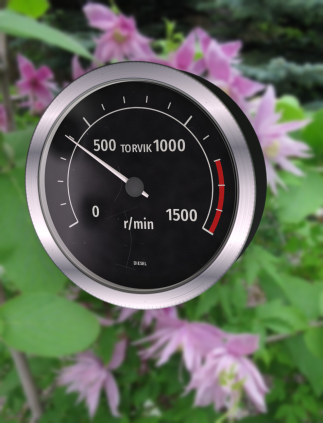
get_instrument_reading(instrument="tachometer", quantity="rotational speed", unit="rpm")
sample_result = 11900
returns 400
